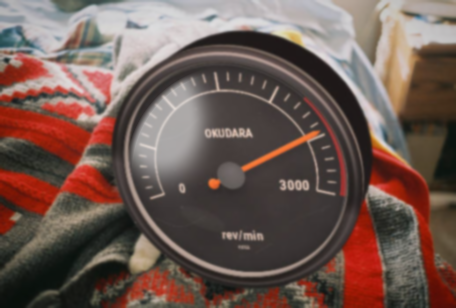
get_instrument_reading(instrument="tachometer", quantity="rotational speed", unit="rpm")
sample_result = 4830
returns 2450
